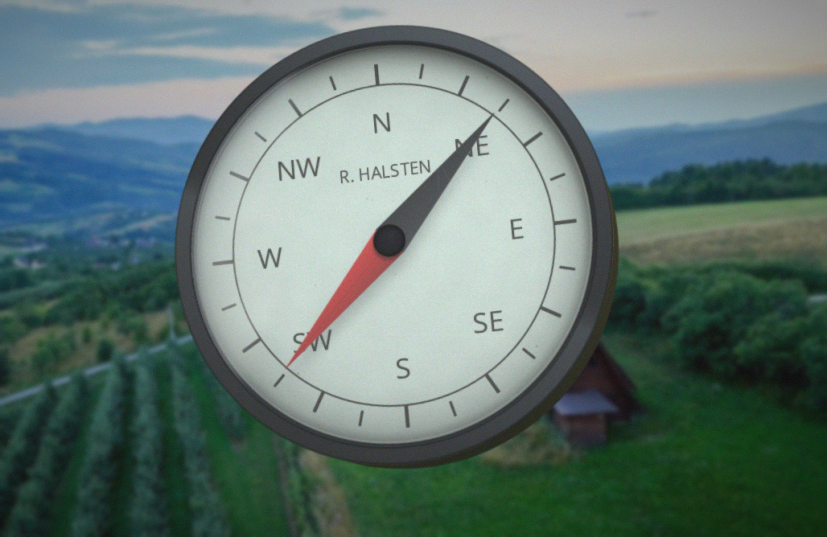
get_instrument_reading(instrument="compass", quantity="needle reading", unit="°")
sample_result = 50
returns 225
